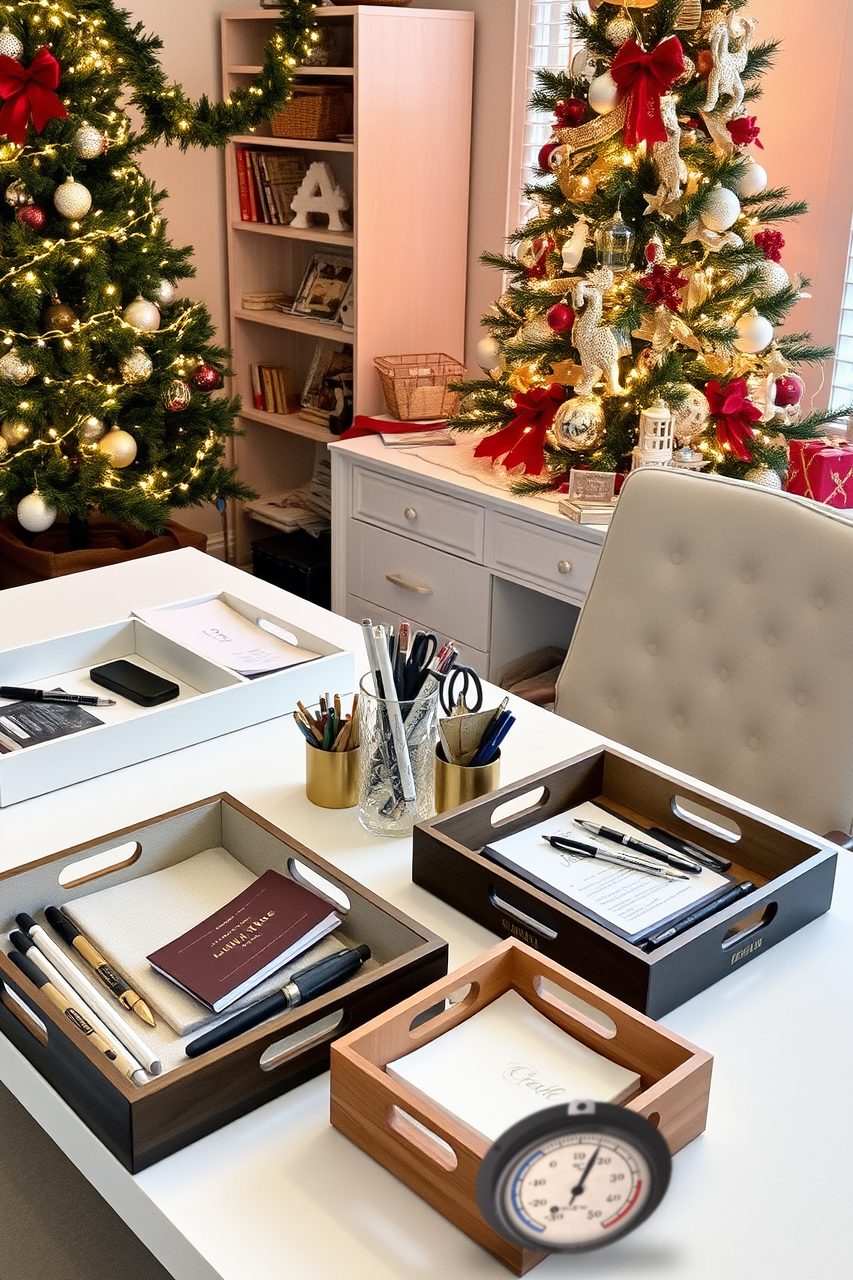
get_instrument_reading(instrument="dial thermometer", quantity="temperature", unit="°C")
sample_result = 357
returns 15
